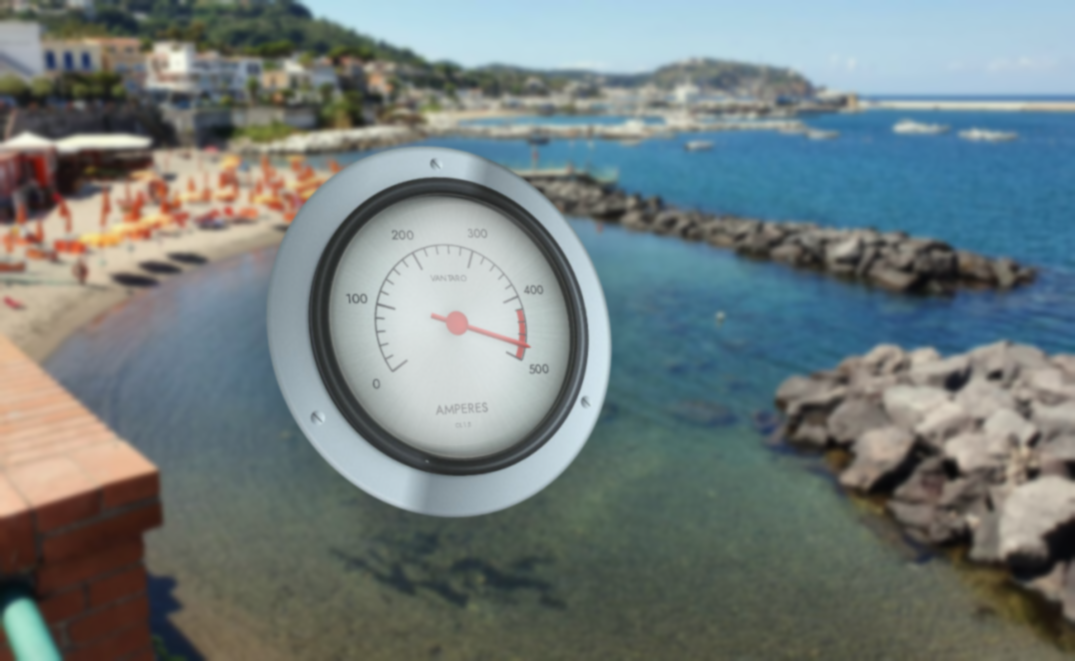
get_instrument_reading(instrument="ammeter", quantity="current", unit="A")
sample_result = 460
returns 480
